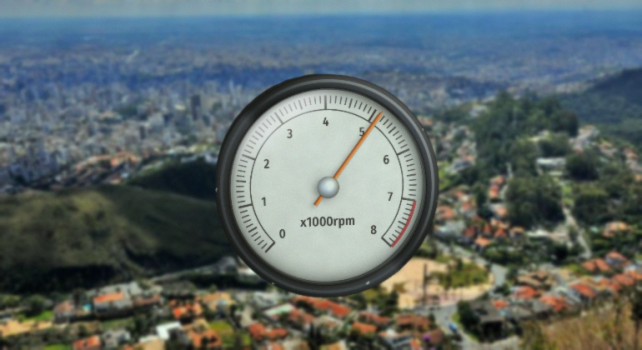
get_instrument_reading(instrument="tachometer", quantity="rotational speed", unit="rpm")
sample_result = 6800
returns 5100
